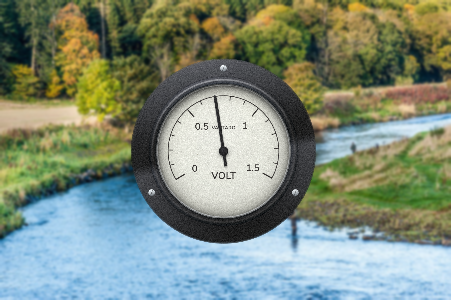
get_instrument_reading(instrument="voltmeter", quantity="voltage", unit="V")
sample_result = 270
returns 0.7
